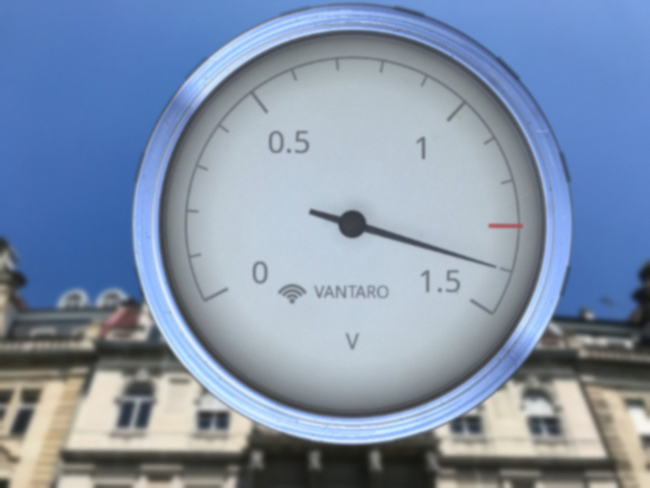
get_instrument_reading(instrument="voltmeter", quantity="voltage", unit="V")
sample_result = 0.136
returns 1.4
